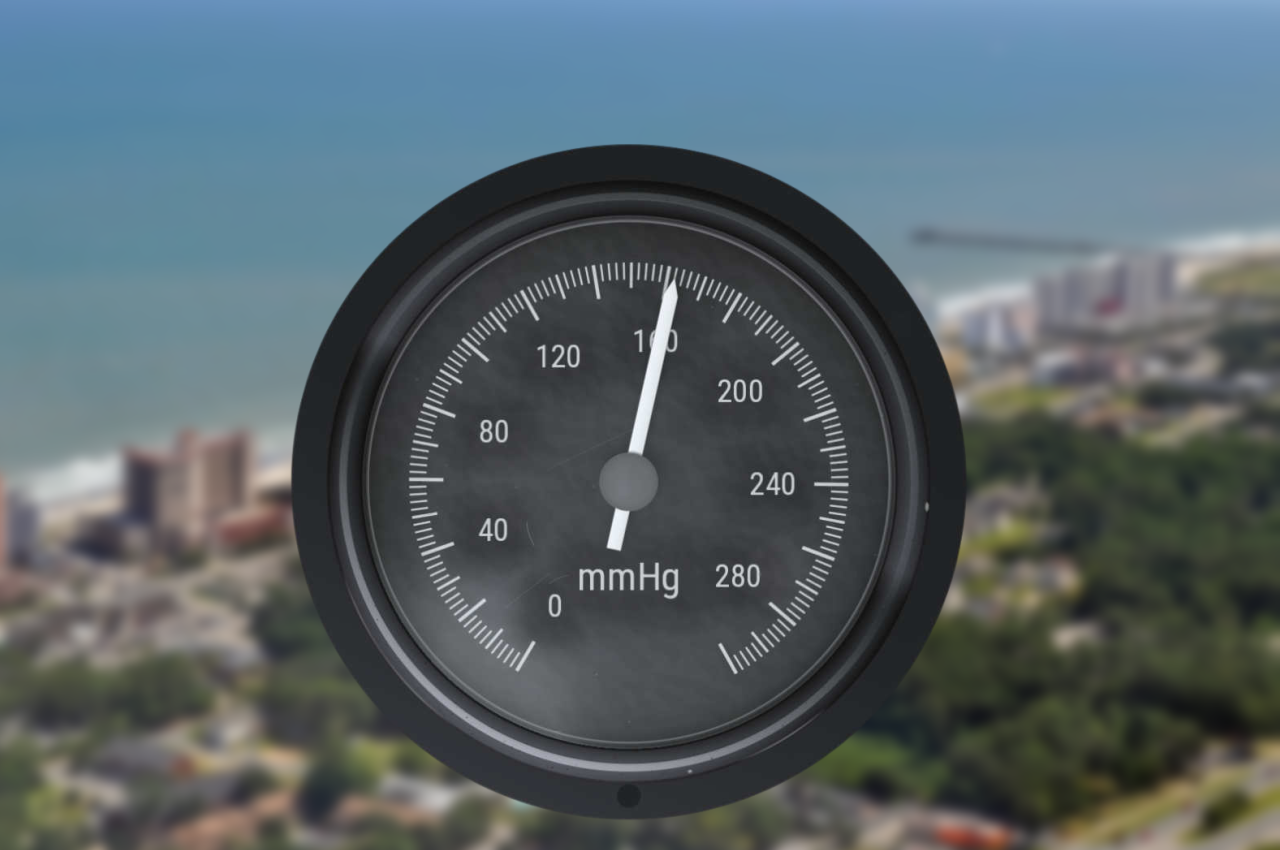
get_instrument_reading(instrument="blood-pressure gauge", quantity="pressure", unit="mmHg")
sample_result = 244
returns 162
